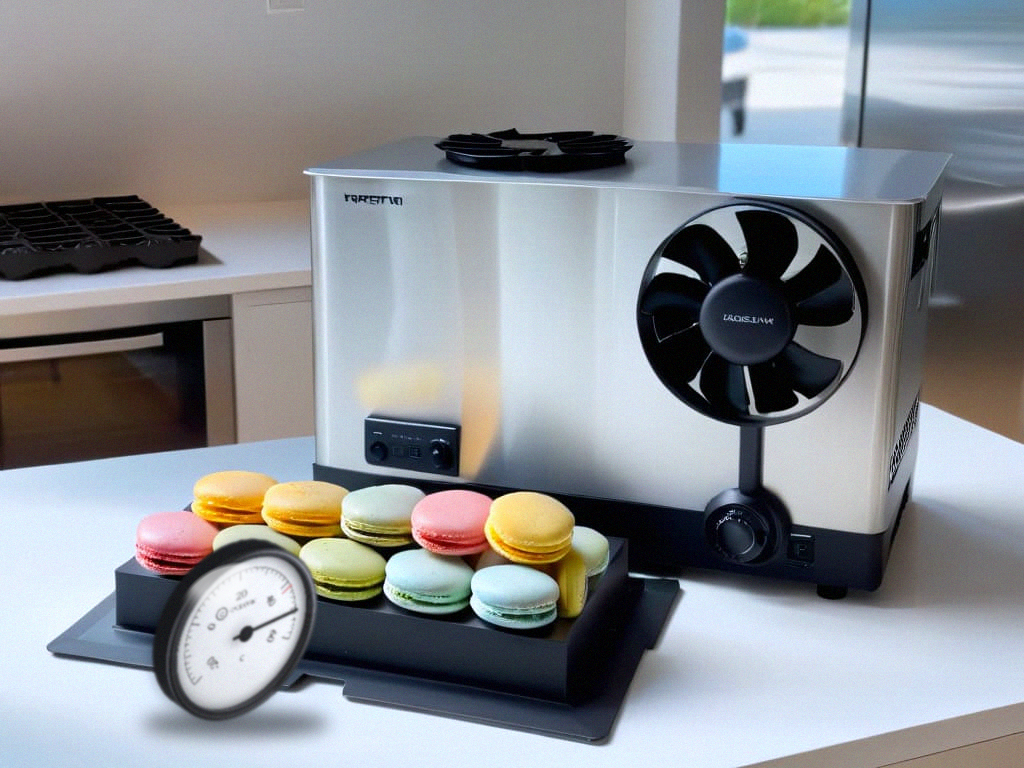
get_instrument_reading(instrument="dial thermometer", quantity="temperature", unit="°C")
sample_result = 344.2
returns 50
